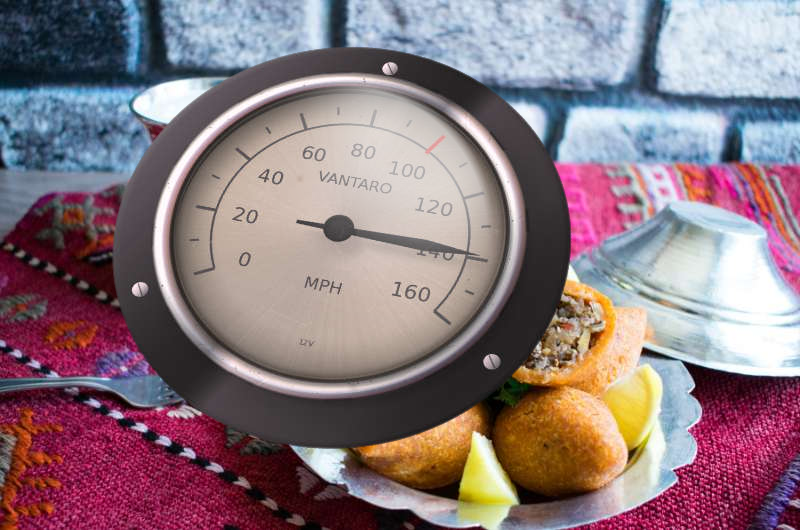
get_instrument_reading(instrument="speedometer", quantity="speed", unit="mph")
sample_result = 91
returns 140
